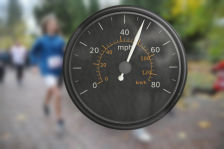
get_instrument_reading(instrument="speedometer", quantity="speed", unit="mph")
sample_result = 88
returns 47.5
